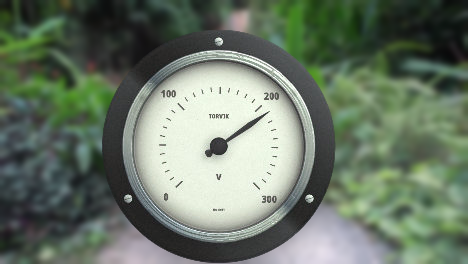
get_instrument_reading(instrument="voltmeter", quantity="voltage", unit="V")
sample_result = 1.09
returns 210
